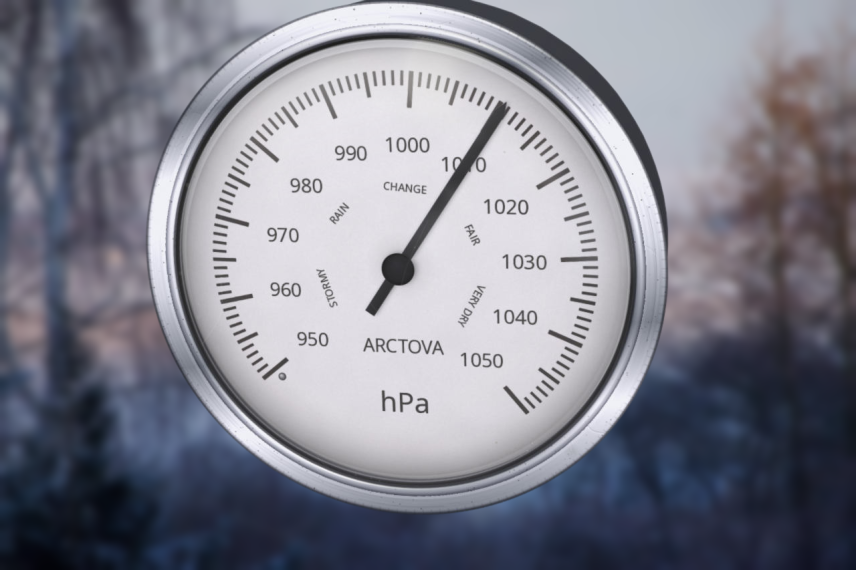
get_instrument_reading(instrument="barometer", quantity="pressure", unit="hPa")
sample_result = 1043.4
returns 1010.5
